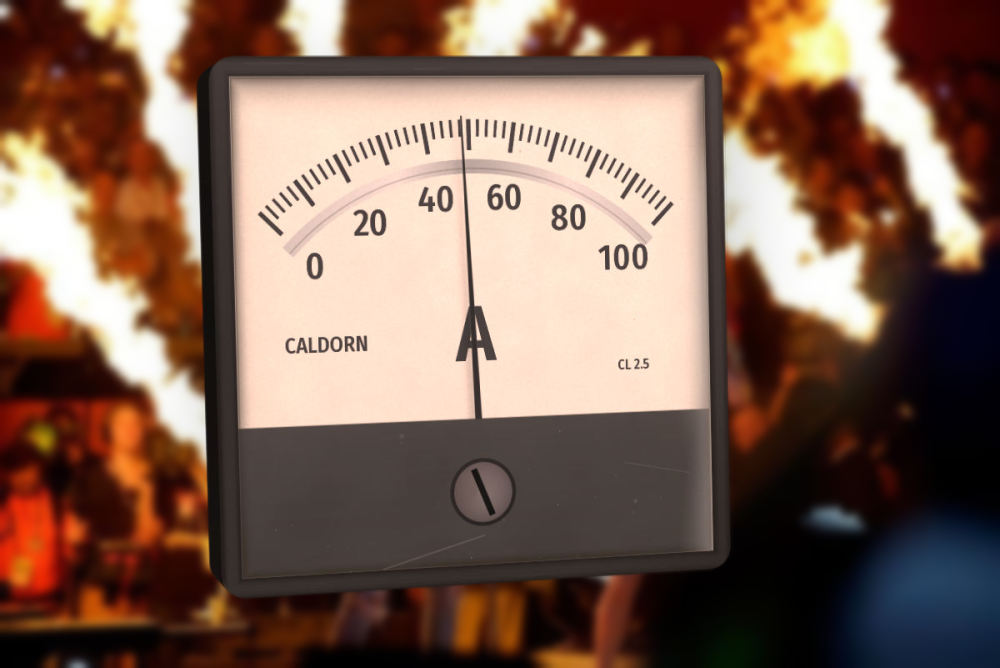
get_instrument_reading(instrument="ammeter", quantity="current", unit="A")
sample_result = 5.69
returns 48
